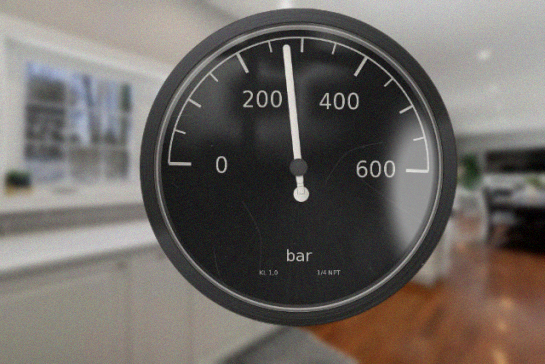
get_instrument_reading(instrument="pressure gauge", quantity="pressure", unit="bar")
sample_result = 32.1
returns 275
